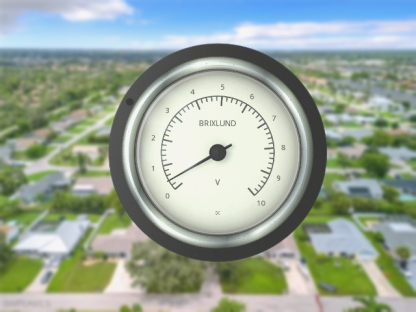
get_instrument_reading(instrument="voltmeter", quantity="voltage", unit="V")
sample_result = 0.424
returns 0.4
